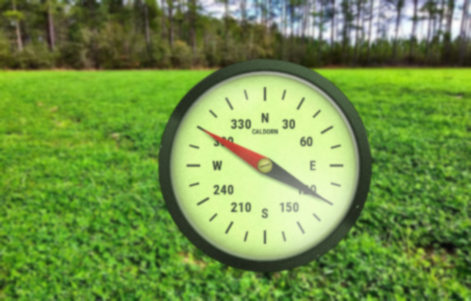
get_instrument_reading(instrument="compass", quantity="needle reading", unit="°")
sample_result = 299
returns 300
